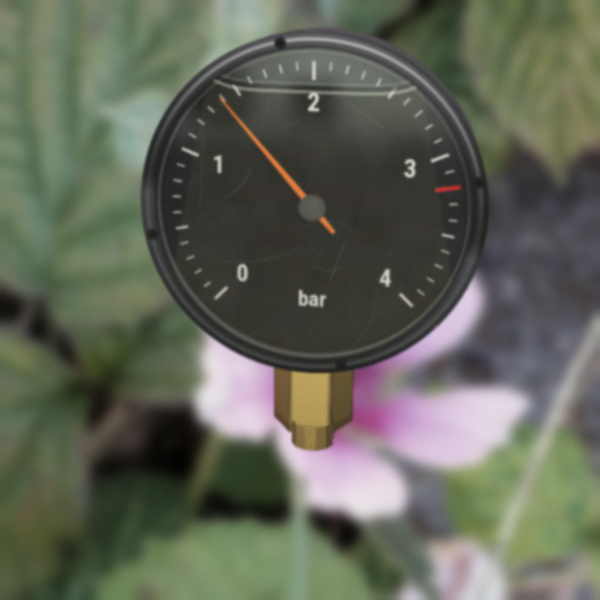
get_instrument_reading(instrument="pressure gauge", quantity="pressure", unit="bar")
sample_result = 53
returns 1.4
